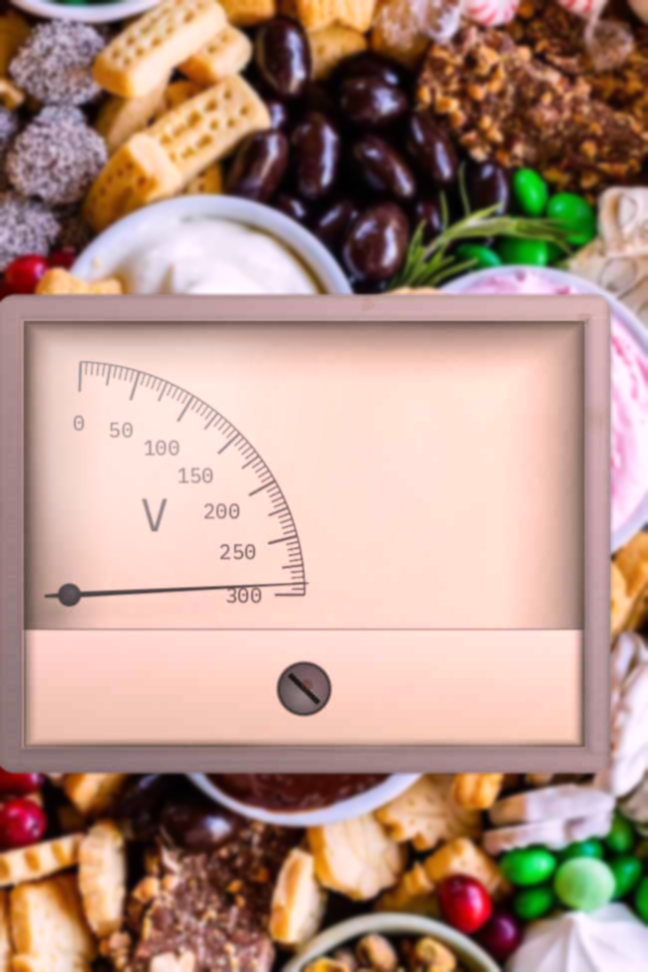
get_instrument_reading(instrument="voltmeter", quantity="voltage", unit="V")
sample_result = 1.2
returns 290
